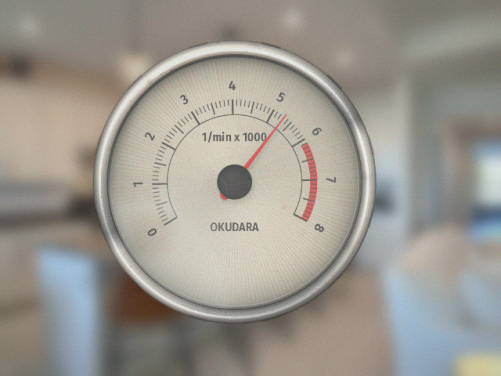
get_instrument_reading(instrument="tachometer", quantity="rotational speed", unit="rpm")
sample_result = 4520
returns 5300
